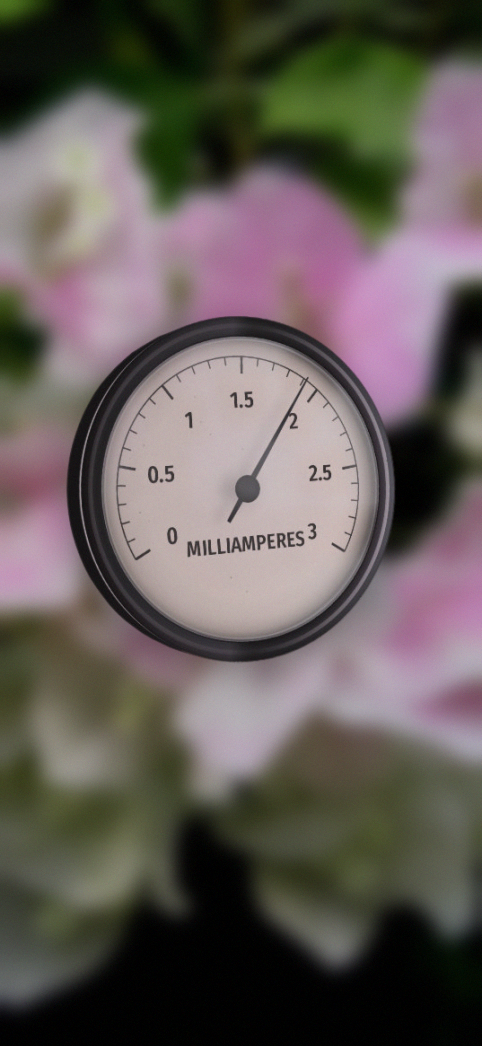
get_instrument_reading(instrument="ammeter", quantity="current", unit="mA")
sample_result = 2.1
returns 1.9
